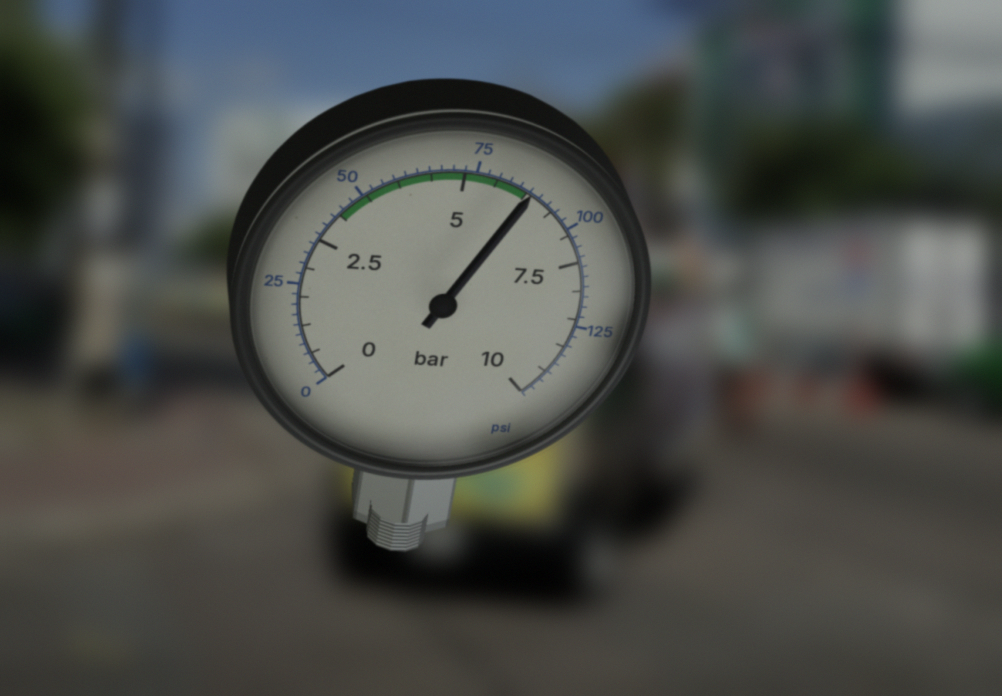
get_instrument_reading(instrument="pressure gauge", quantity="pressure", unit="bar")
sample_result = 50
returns 6
